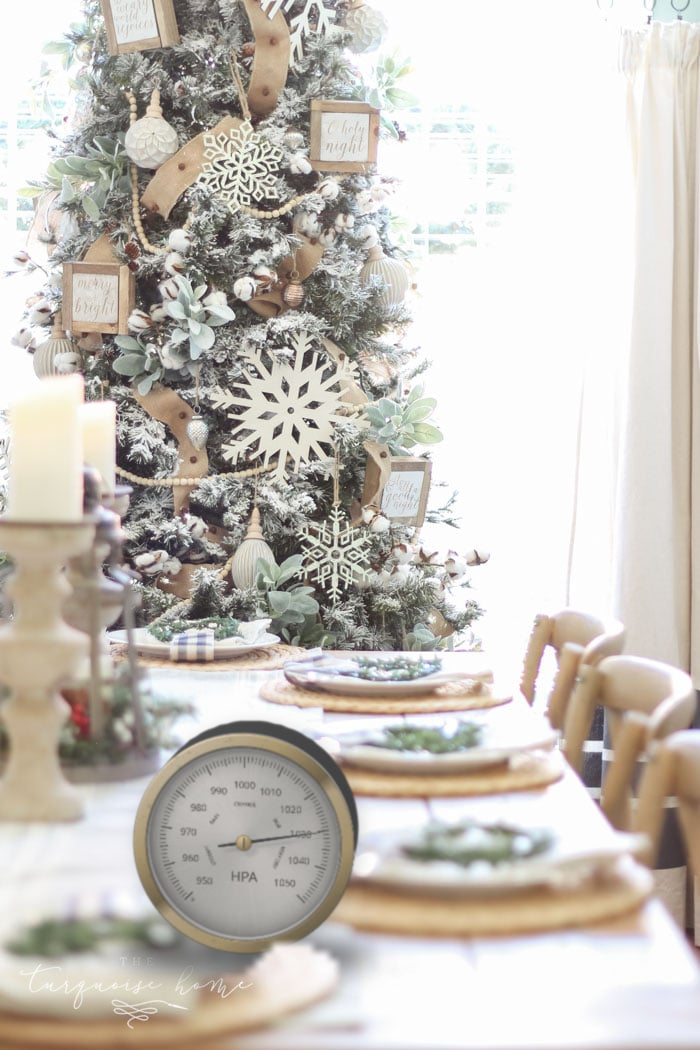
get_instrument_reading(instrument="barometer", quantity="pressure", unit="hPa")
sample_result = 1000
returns 1030
